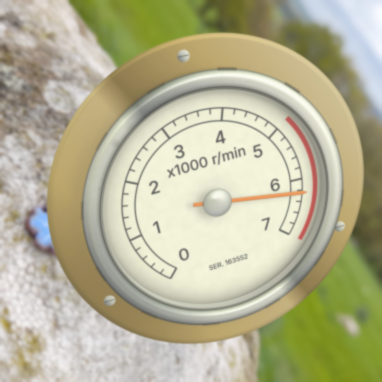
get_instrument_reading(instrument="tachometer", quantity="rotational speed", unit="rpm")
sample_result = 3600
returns 6200
